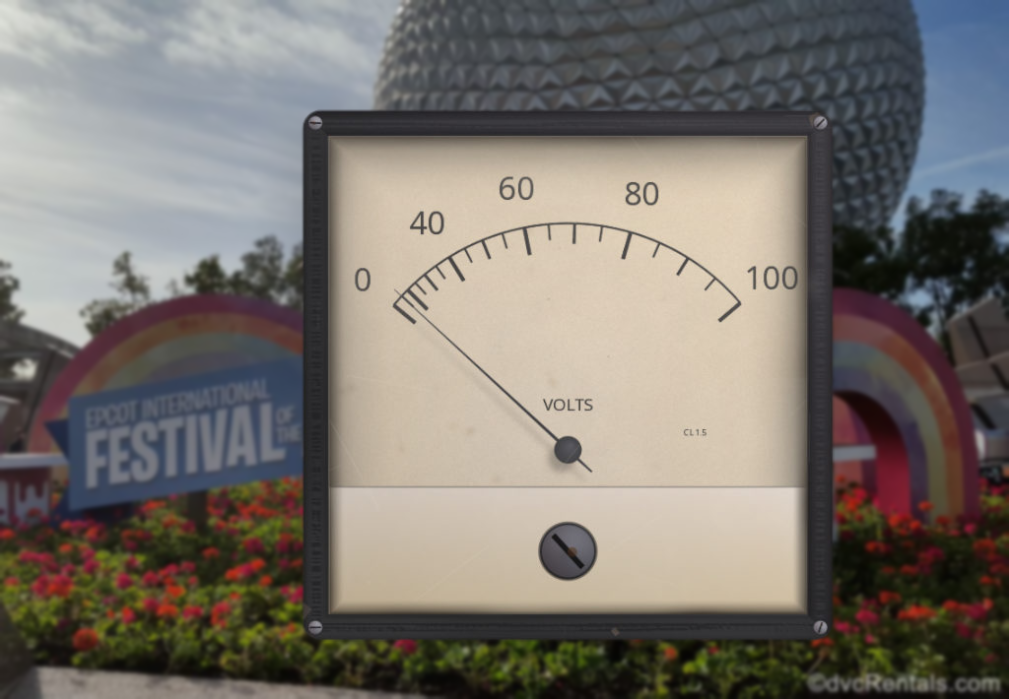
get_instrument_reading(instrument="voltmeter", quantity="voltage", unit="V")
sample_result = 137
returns 15
